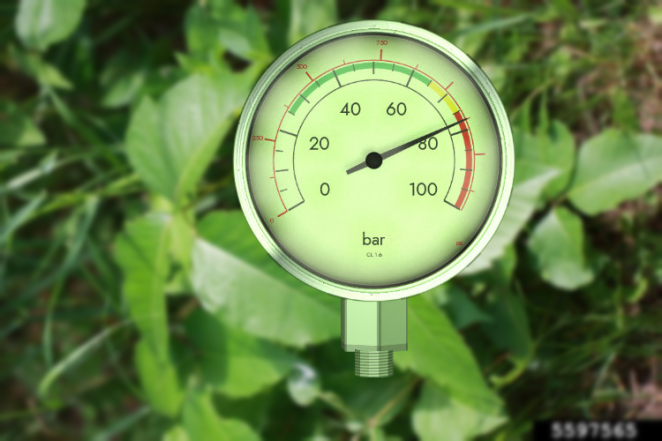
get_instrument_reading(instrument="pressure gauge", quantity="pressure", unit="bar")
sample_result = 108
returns 77.5
